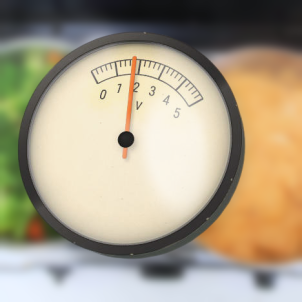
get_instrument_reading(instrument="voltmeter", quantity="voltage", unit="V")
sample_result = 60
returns 1.8
